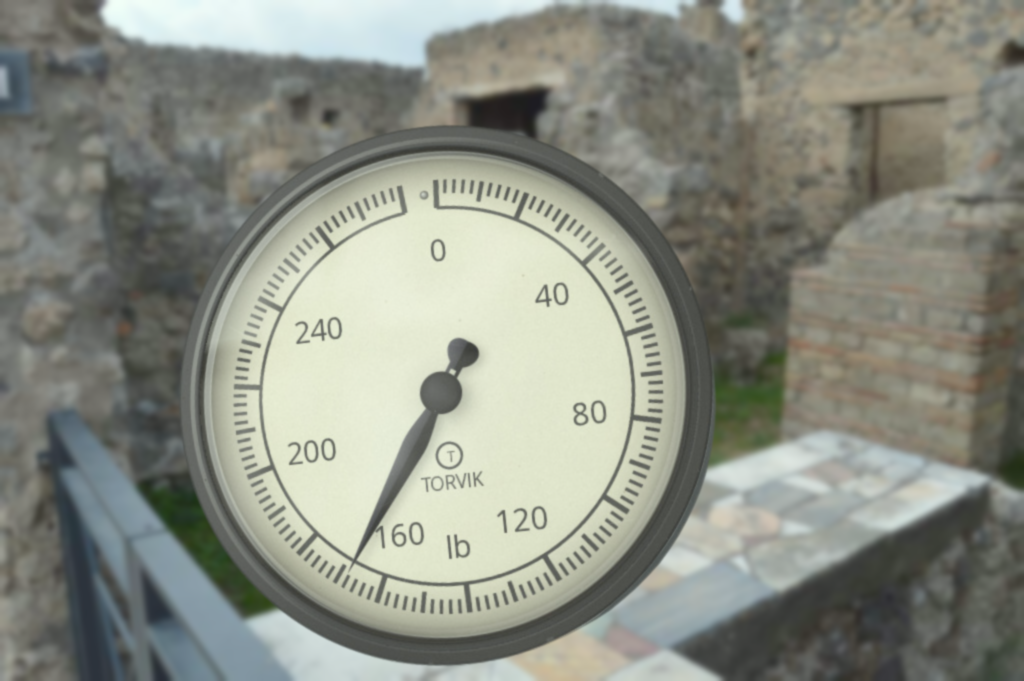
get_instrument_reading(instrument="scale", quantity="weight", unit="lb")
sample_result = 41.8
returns 168
